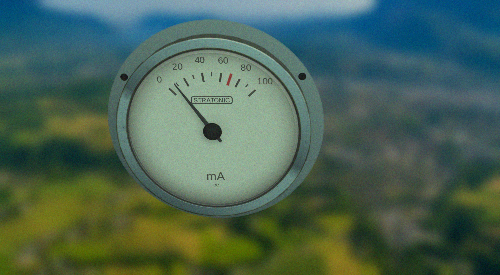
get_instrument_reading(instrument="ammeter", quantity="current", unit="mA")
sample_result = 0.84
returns 10
